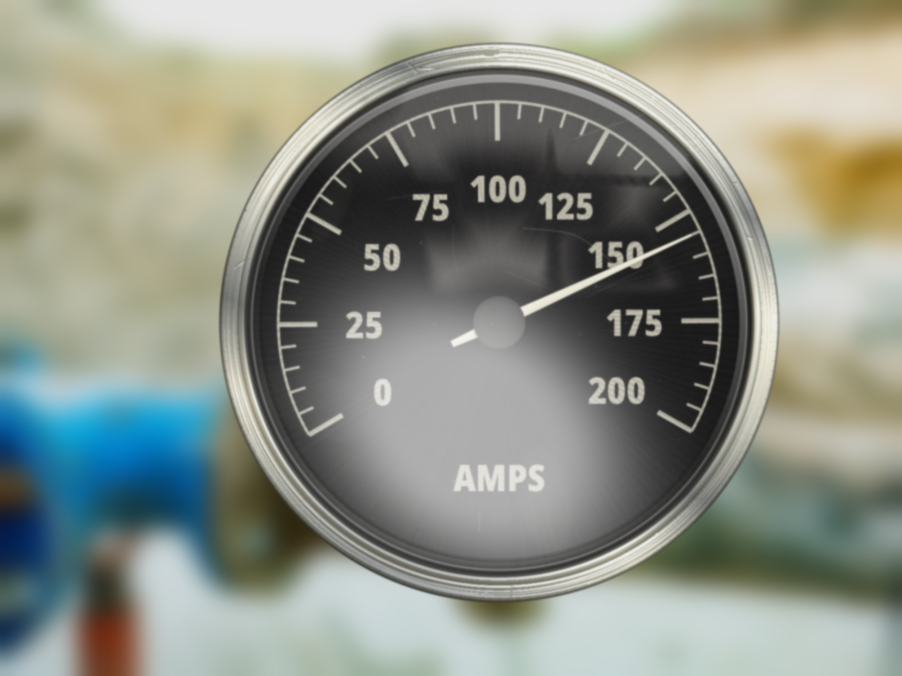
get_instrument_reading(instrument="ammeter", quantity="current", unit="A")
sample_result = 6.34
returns 155
